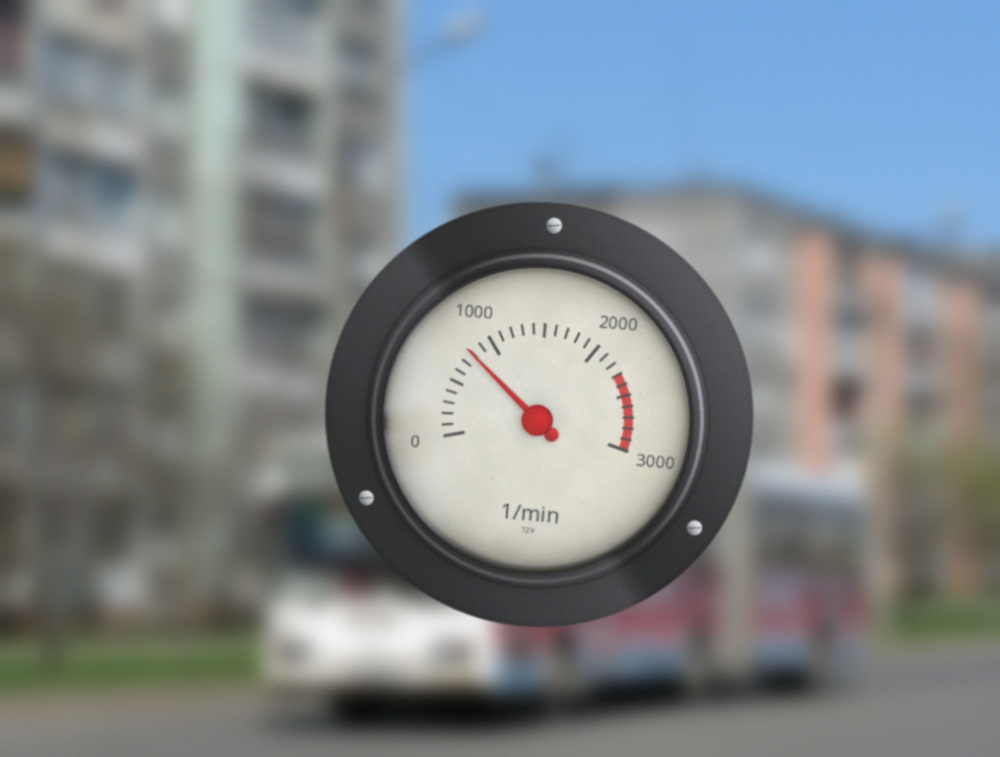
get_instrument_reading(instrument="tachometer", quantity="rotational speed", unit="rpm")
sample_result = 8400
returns 800
